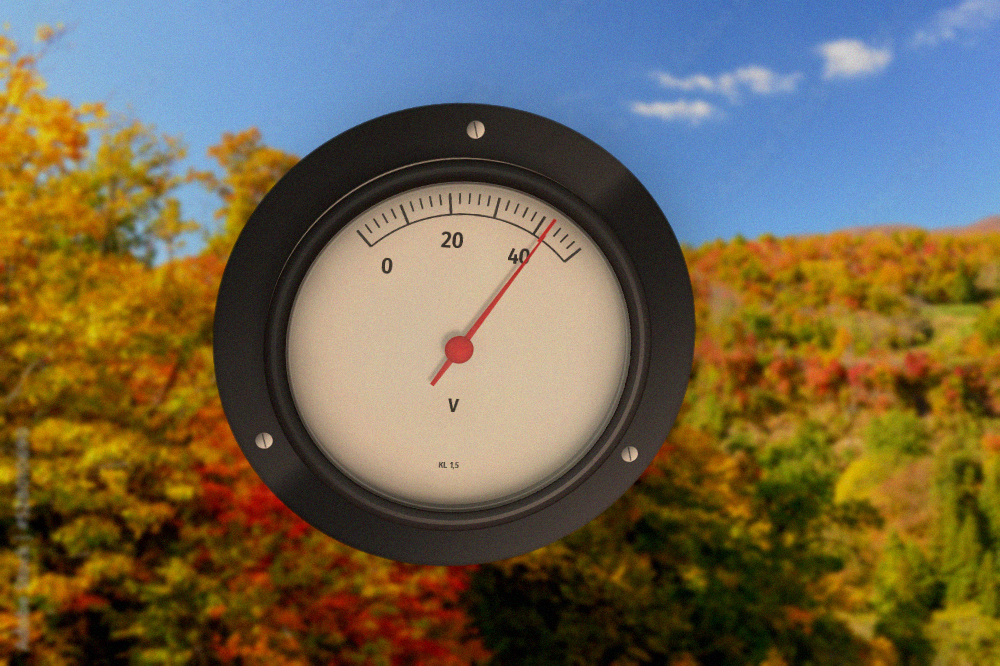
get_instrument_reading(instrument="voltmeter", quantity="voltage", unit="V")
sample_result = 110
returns 42
